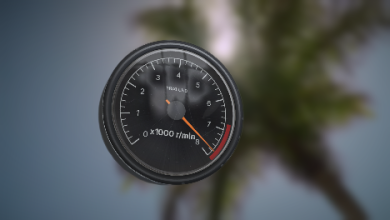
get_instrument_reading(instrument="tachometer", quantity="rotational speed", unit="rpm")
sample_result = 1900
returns 7800
